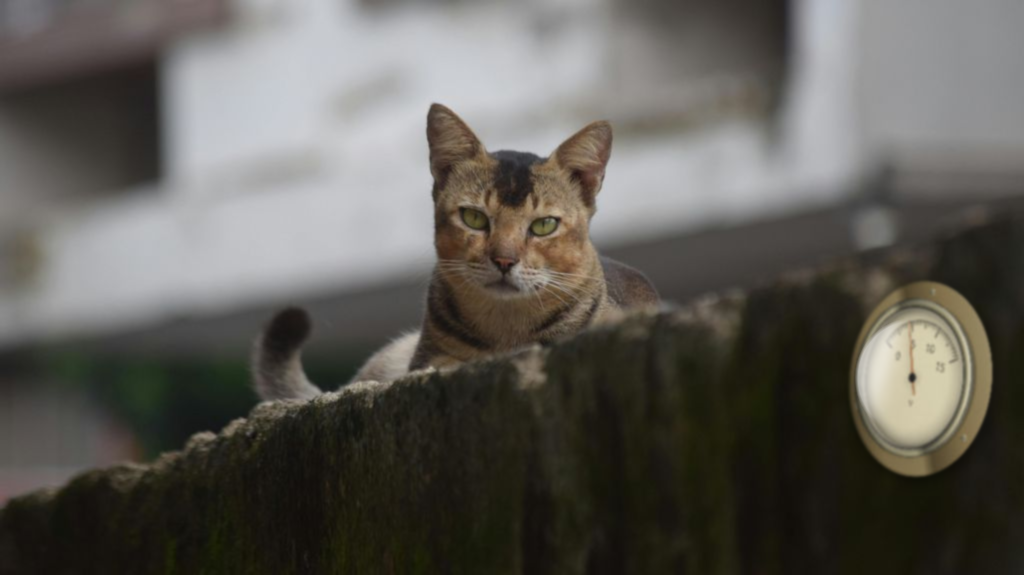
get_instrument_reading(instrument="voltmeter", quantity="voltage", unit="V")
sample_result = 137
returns 5
